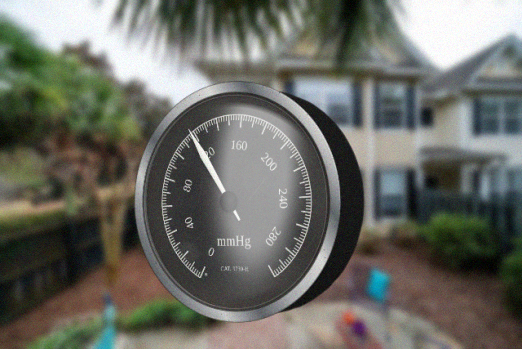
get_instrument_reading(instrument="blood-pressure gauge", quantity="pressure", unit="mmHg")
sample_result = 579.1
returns 120
